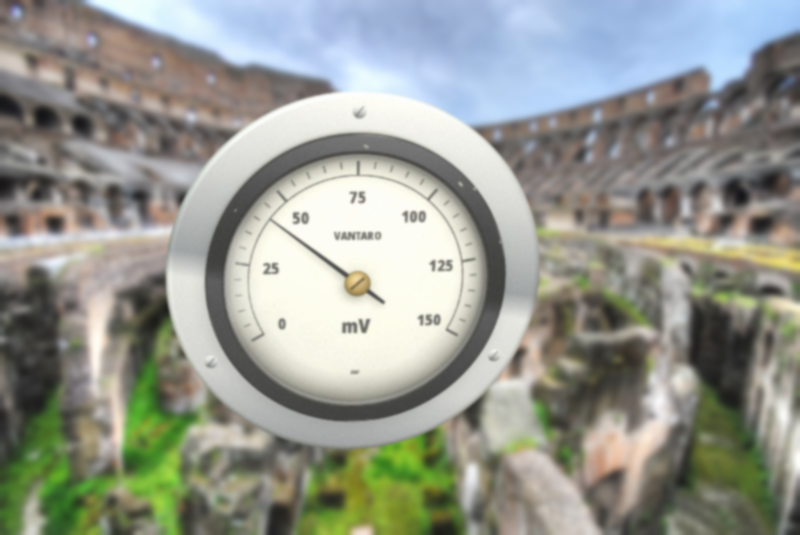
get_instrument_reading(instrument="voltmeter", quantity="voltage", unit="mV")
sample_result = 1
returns 42.5
